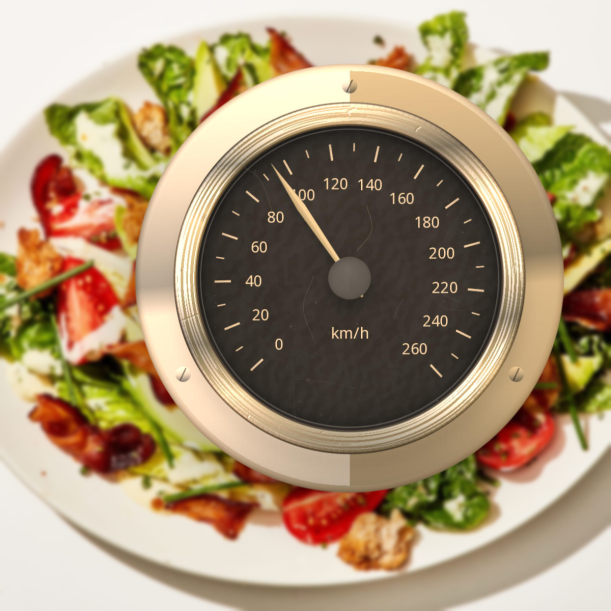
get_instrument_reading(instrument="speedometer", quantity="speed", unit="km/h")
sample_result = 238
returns 95
